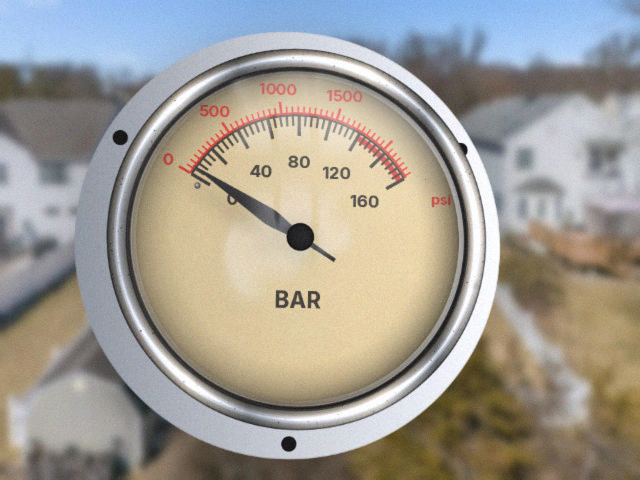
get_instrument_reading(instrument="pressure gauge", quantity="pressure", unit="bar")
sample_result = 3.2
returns 4
